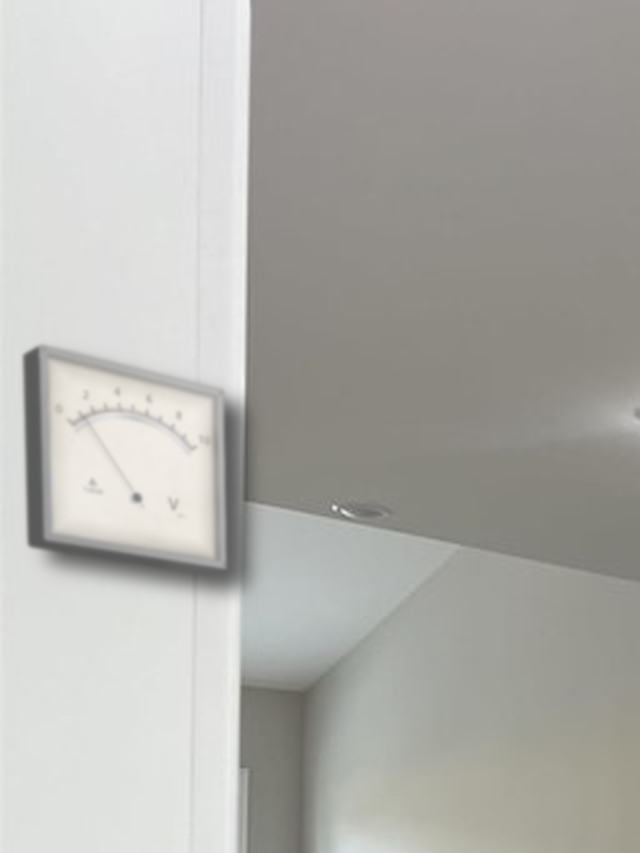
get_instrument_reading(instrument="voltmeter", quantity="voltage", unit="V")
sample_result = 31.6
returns 1
